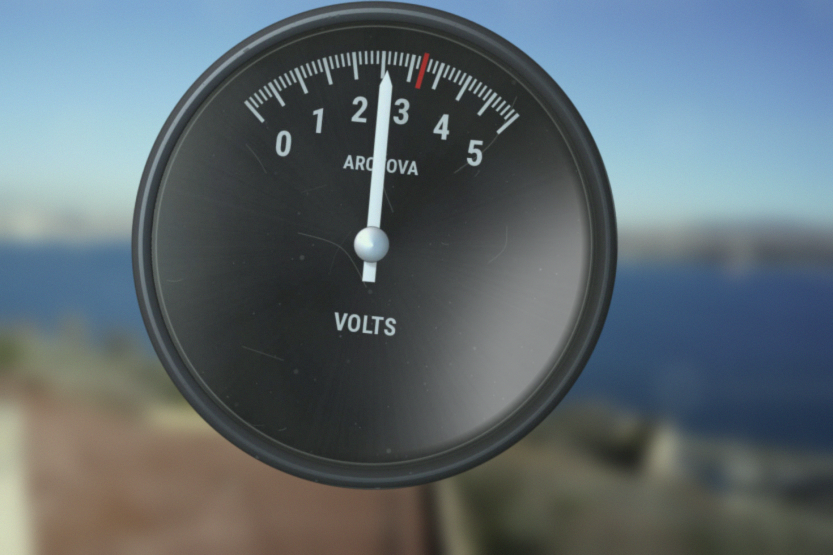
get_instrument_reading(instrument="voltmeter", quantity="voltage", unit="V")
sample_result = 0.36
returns 2.6
